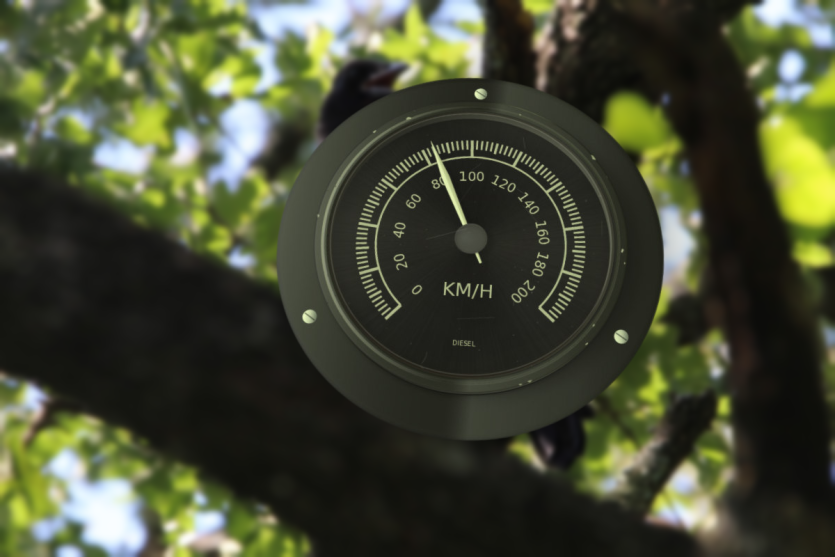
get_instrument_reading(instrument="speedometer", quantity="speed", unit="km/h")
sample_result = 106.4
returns 84
